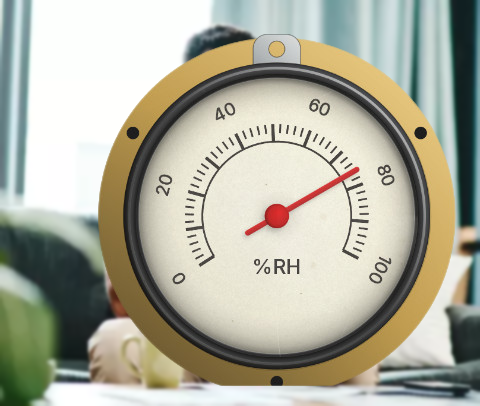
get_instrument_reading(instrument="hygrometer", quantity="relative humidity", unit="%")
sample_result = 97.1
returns 76
